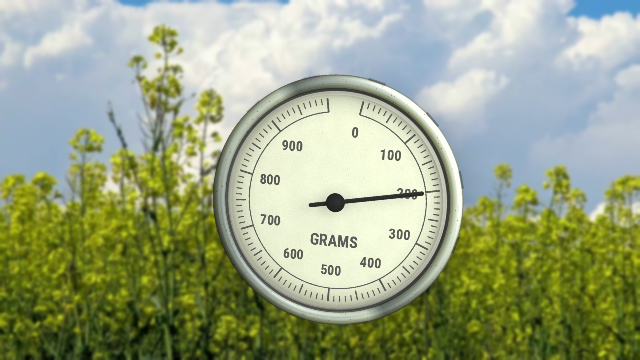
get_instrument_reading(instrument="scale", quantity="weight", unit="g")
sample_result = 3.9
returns 200
